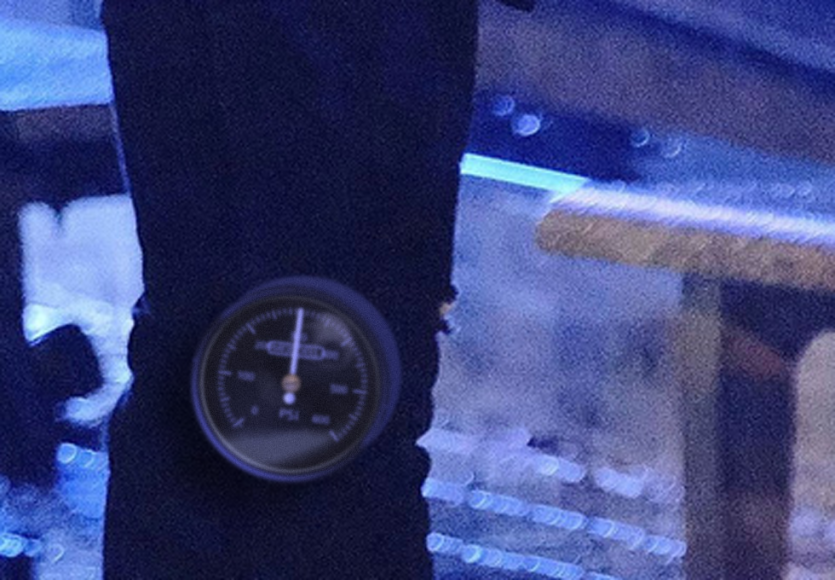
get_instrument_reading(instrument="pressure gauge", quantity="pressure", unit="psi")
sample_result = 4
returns 300
